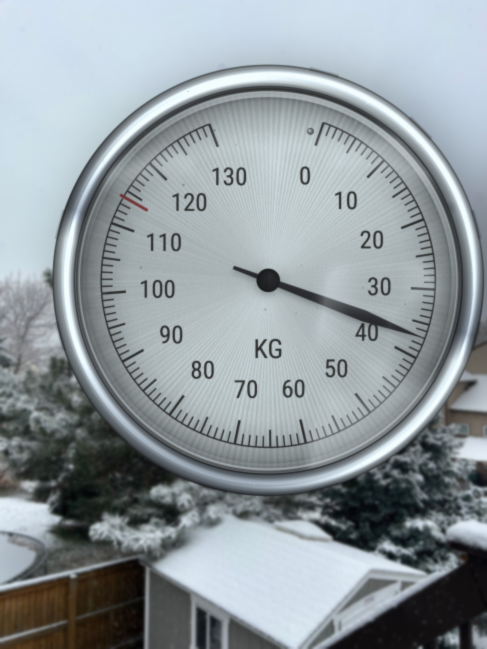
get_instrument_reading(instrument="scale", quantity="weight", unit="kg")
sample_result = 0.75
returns 37
